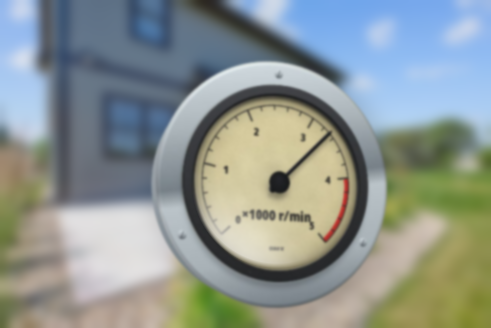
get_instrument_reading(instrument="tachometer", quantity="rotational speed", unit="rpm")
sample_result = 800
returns 3300
